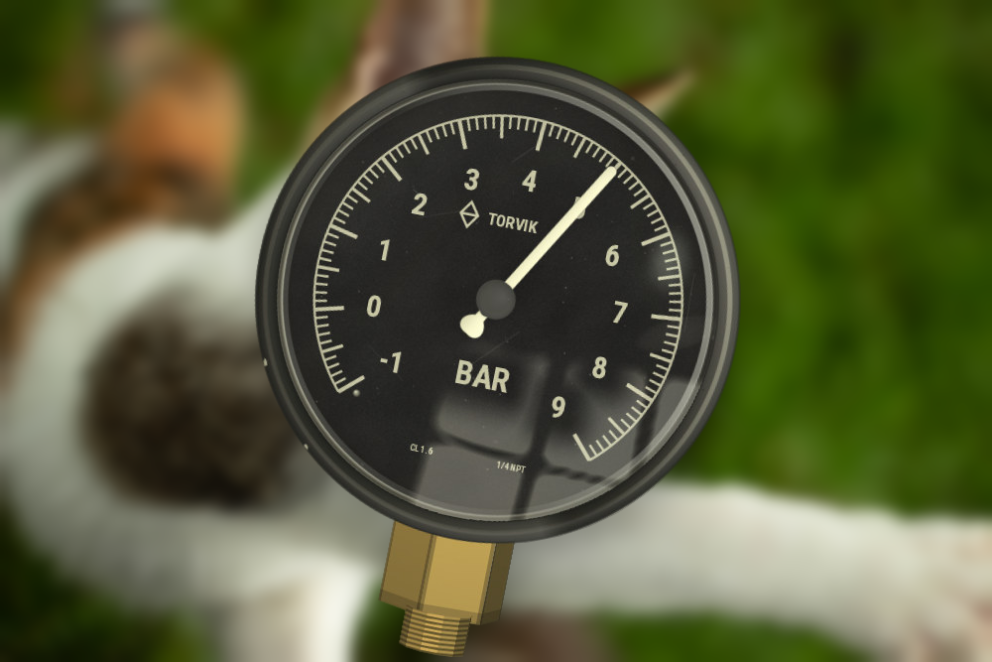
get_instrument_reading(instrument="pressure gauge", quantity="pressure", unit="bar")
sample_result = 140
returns 5
